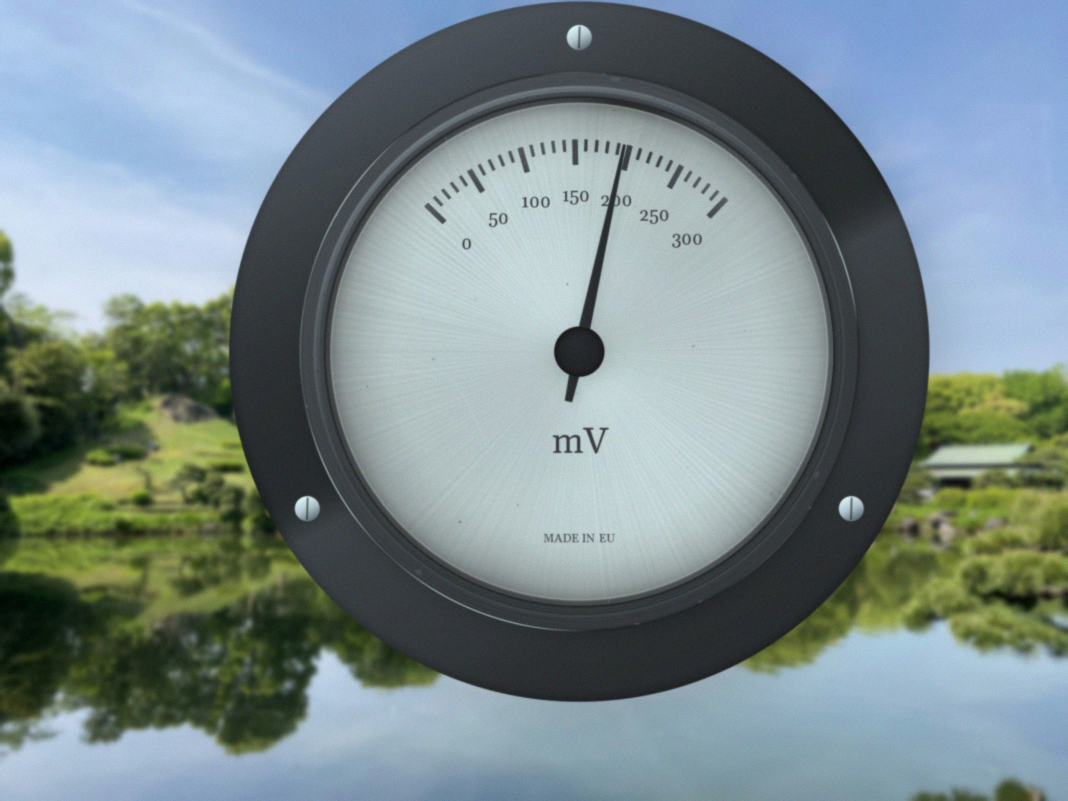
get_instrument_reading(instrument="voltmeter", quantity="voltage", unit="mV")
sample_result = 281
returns 195
